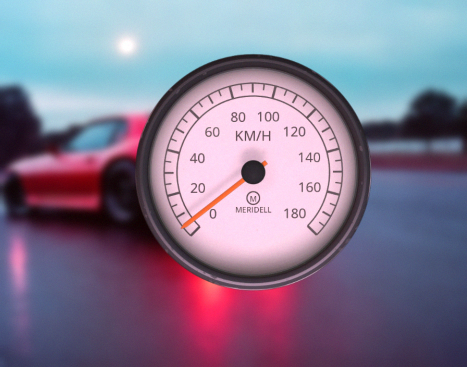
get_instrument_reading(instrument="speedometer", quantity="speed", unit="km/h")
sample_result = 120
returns 5
